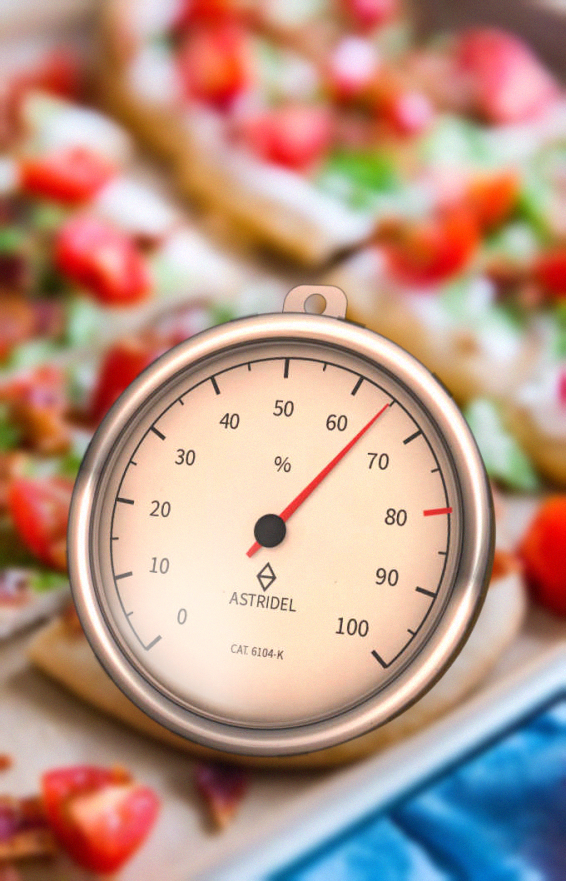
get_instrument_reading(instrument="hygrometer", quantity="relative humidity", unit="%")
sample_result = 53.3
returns 65
